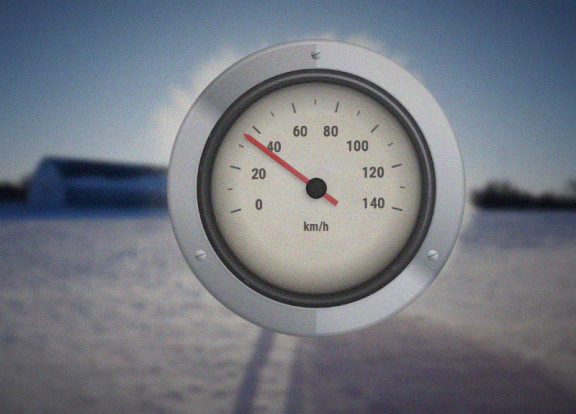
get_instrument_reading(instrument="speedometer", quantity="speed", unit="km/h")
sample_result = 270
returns 35
